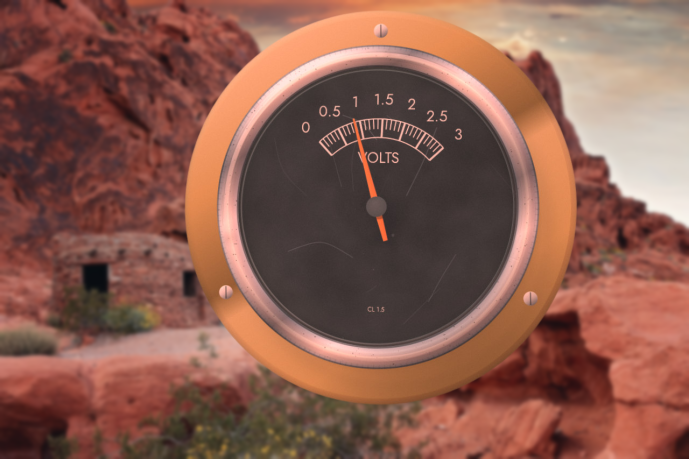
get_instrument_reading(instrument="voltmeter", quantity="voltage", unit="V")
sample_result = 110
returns 0.9
